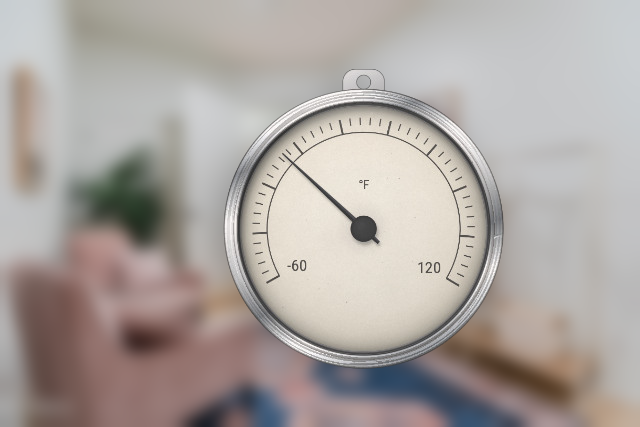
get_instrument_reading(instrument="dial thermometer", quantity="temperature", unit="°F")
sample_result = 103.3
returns -6
